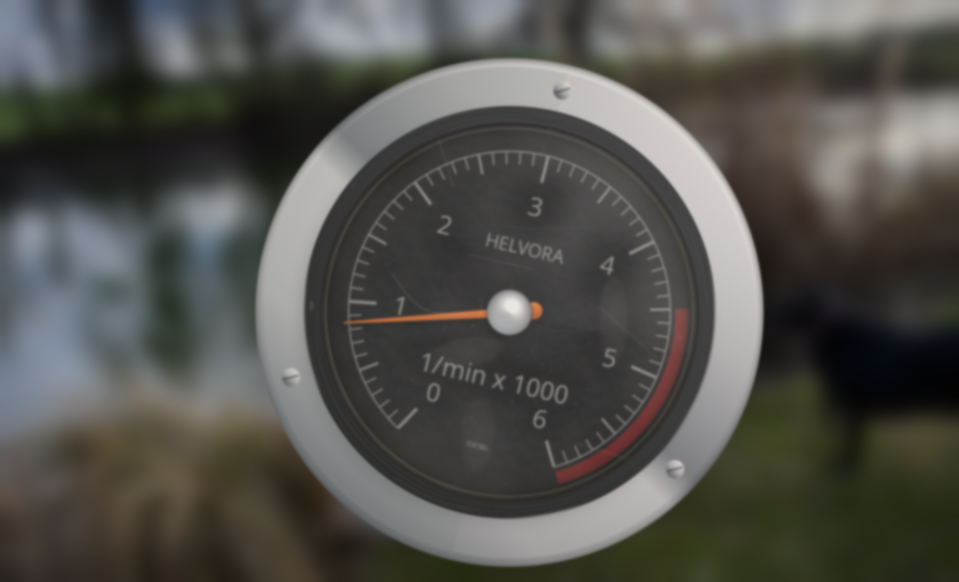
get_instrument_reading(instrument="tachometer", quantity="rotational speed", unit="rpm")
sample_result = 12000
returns 850
